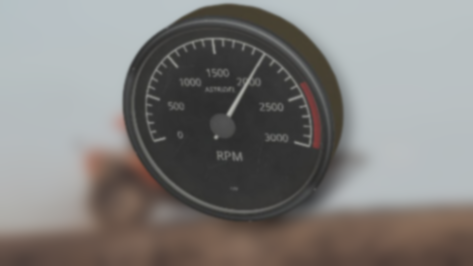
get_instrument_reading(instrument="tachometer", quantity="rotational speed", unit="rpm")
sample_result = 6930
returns 2000
